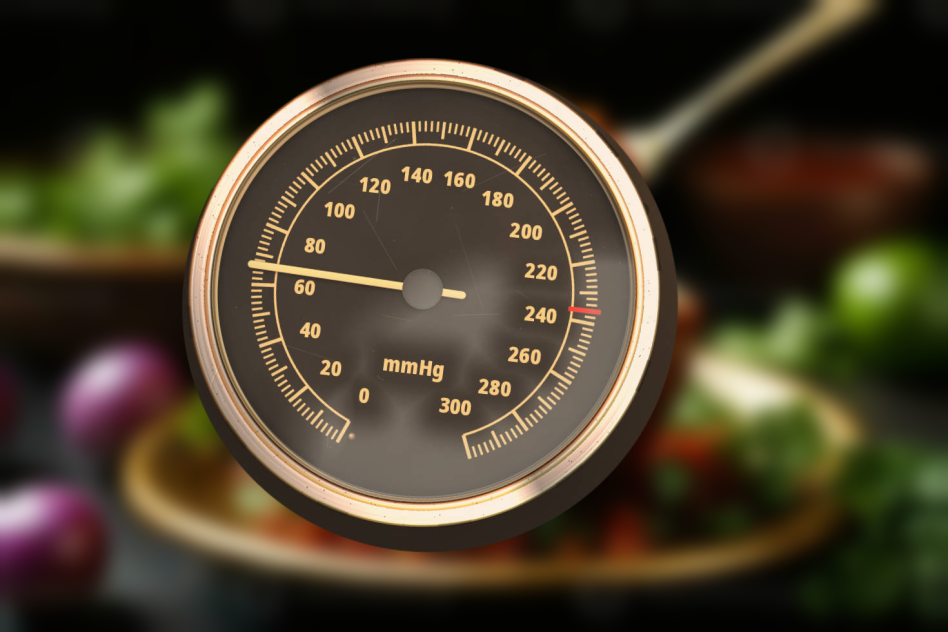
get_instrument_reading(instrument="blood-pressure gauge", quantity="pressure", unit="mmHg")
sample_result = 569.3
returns 66
